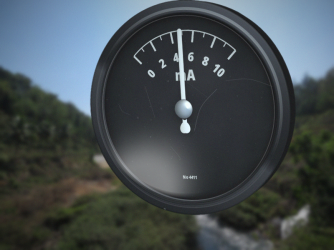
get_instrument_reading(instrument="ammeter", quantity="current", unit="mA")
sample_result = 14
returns 5
